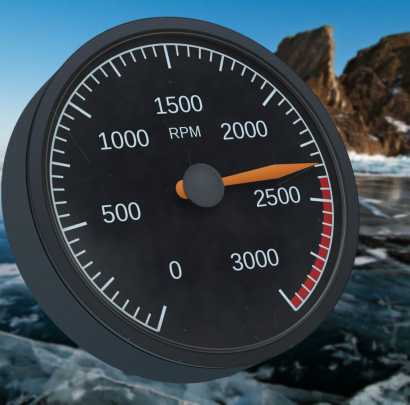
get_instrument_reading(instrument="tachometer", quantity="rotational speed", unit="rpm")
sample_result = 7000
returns 2350
